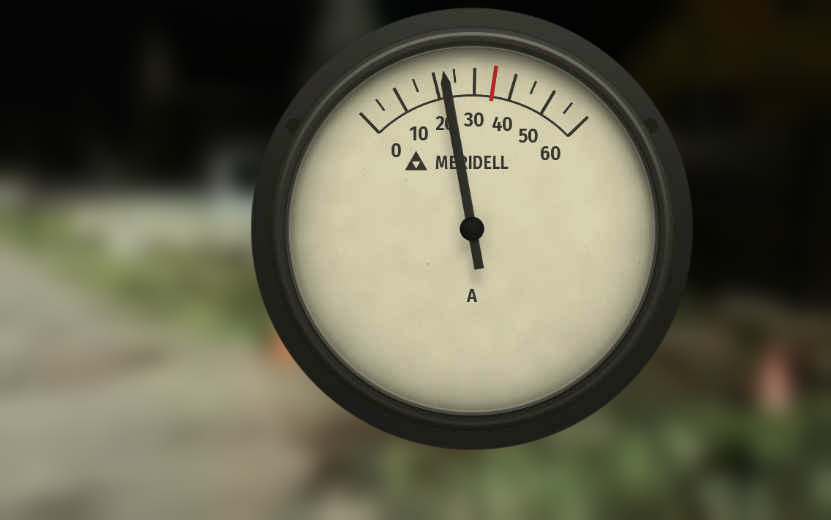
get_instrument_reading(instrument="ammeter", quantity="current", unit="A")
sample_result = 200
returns 22.5
